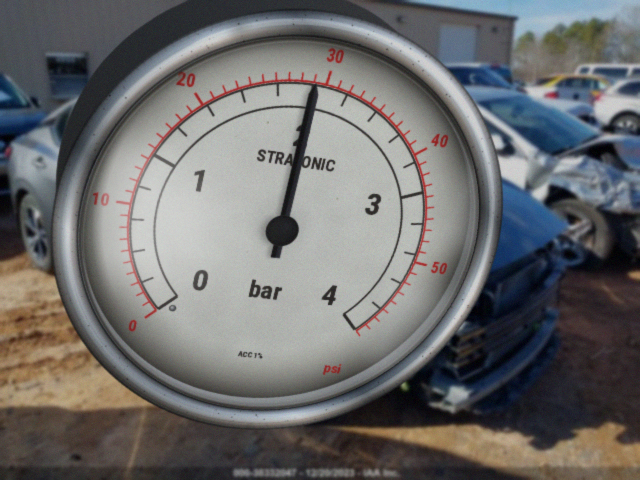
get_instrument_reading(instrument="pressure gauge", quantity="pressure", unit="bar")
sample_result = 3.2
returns 2
